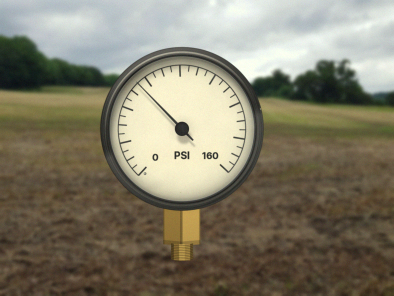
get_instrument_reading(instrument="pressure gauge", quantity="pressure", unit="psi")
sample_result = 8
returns 55
